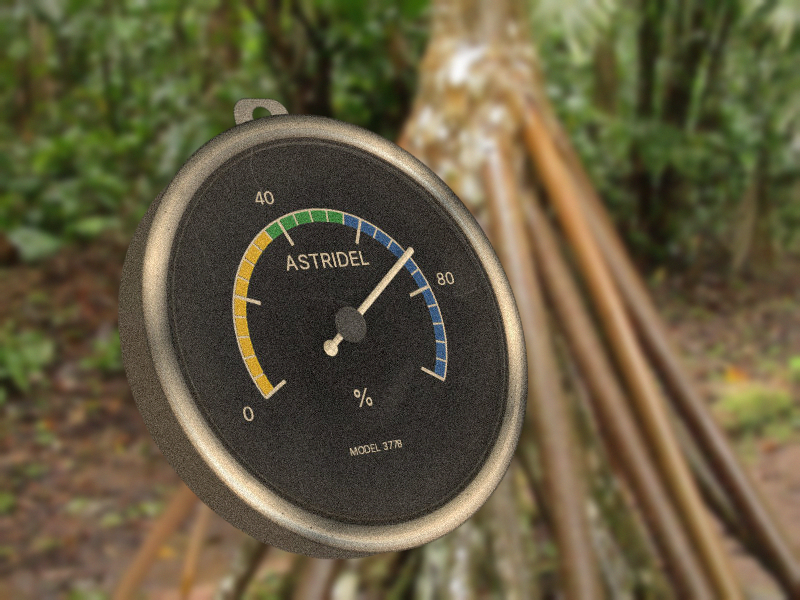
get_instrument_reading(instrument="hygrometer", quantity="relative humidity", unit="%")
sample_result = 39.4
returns 72
